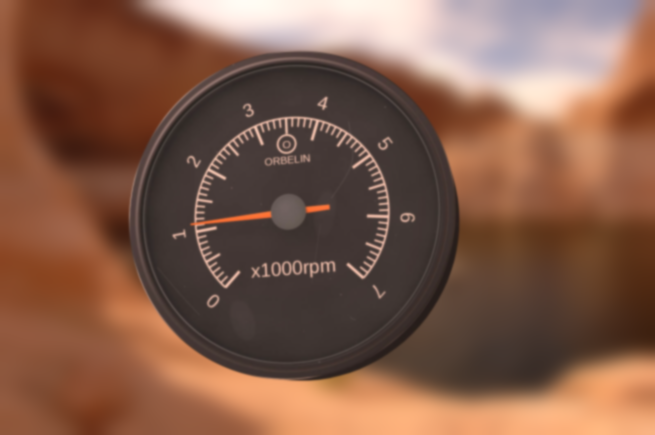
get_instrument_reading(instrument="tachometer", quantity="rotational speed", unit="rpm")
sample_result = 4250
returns 1100
